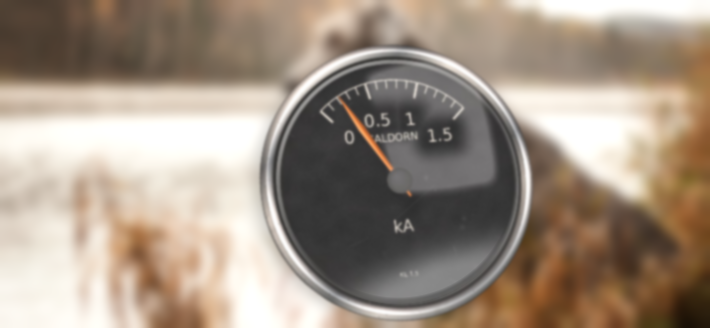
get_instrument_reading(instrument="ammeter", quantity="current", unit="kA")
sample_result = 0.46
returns 0.2
